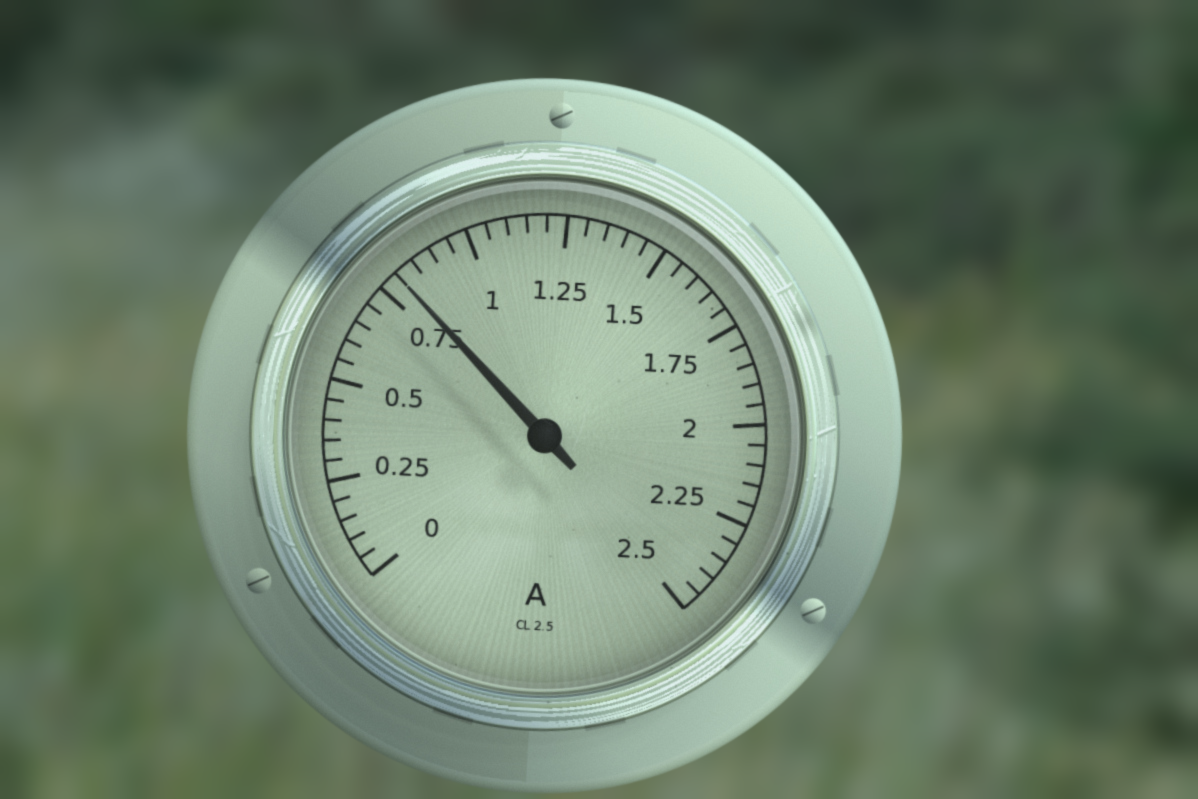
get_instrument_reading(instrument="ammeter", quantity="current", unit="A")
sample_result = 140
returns 0.8
